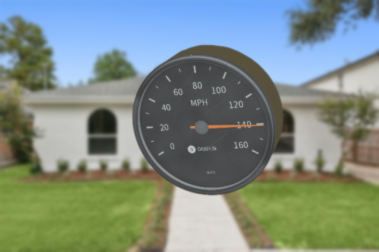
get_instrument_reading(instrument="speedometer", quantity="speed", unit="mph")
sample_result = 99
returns 140
